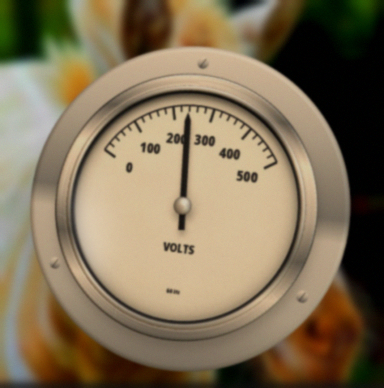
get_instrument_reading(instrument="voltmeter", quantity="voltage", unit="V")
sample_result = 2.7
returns 240
